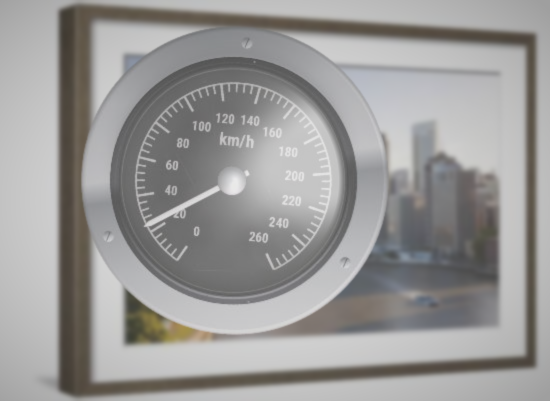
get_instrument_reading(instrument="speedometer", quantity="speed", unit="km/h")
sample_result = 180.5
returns 24
